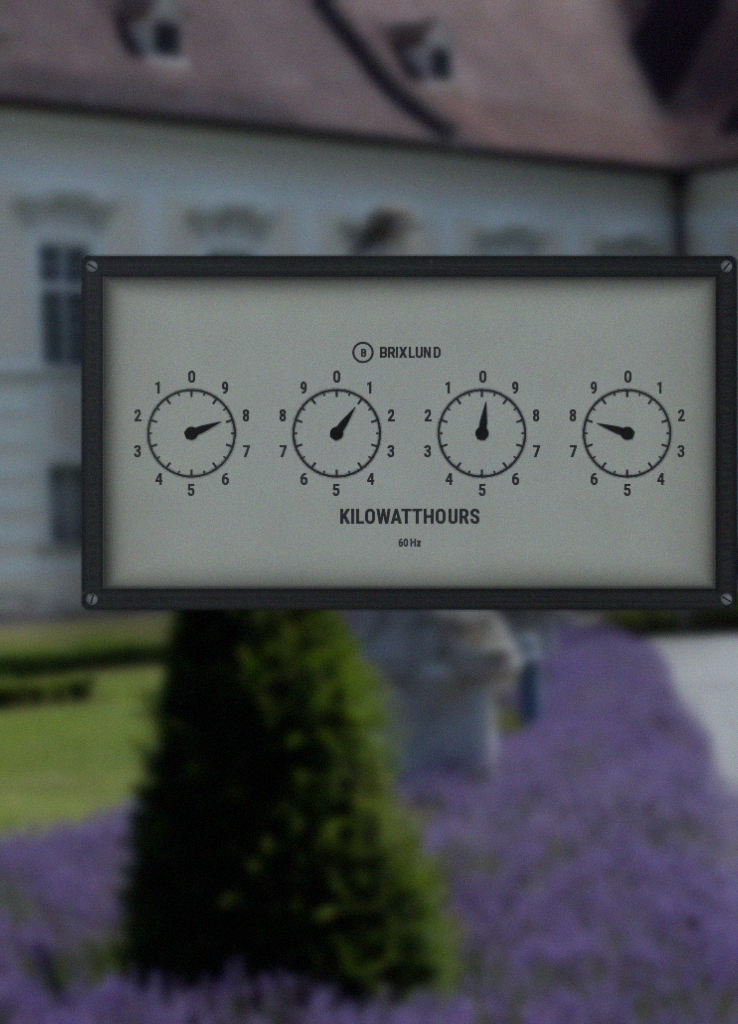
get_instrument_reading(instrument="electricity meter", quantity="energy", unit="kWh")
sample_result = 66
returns 8098
